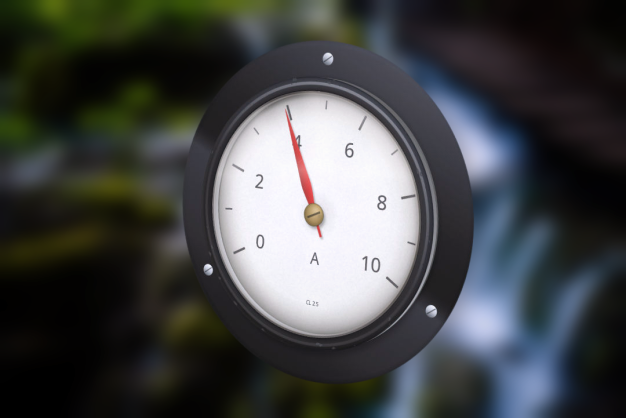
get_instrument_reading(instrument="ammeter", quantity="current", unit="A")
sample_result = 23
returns 4
